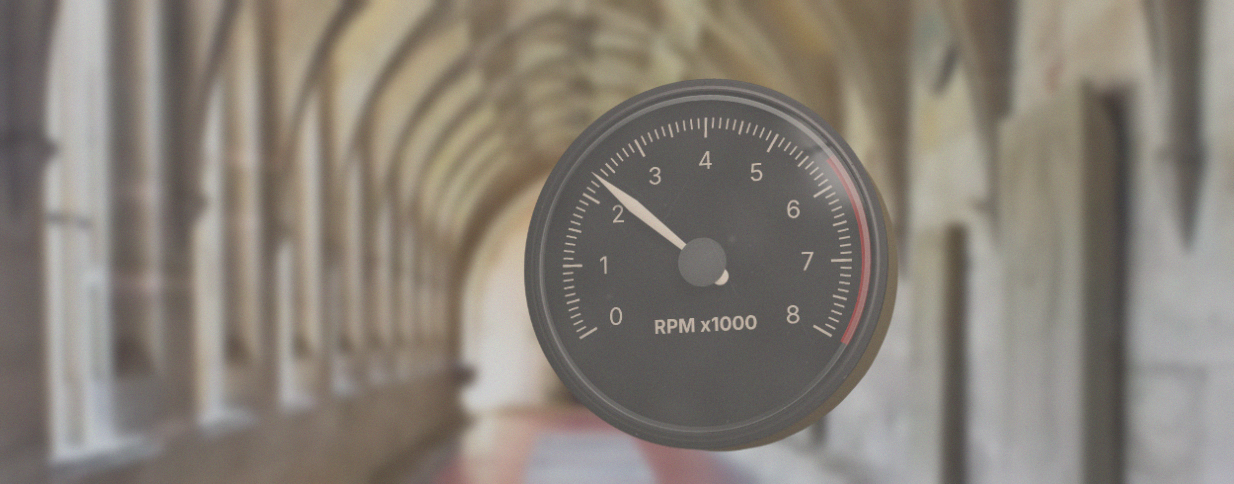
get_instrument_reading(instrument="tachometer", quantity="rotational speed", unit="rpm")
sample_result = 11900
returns 2300
